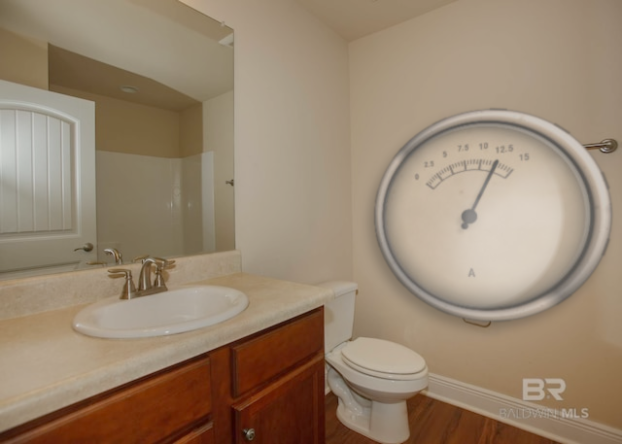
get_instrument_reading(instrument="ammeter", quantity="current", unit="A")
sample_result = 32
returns 12.5
